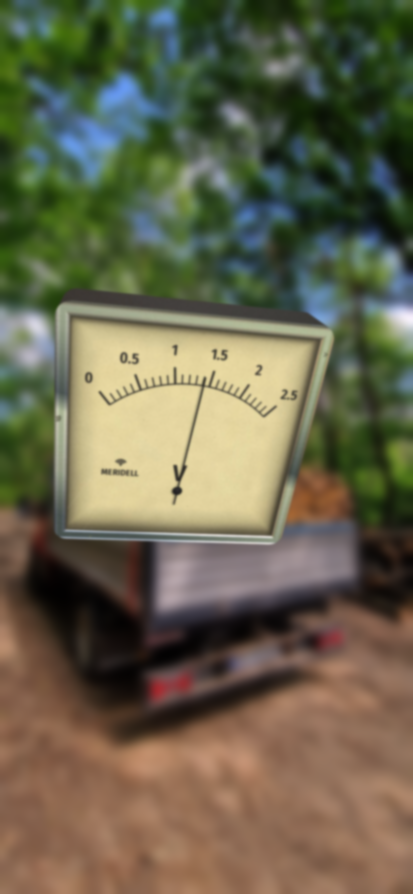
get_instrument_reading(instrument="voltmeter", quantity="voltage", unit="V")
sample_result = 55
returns 1.4
